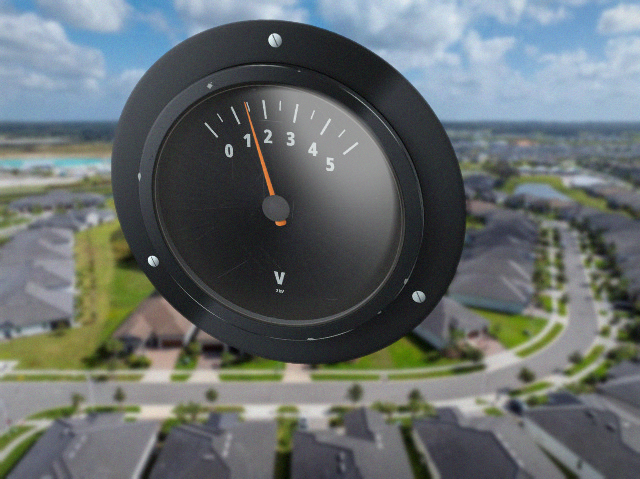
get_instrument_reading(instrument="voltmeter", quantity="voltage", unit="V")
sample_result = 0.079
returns 1.5
